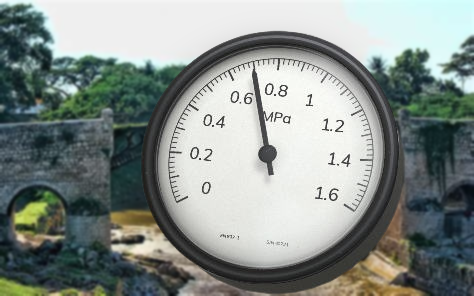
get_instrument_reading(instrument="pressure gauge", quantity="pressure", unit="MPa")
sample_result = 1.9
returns 0.7
